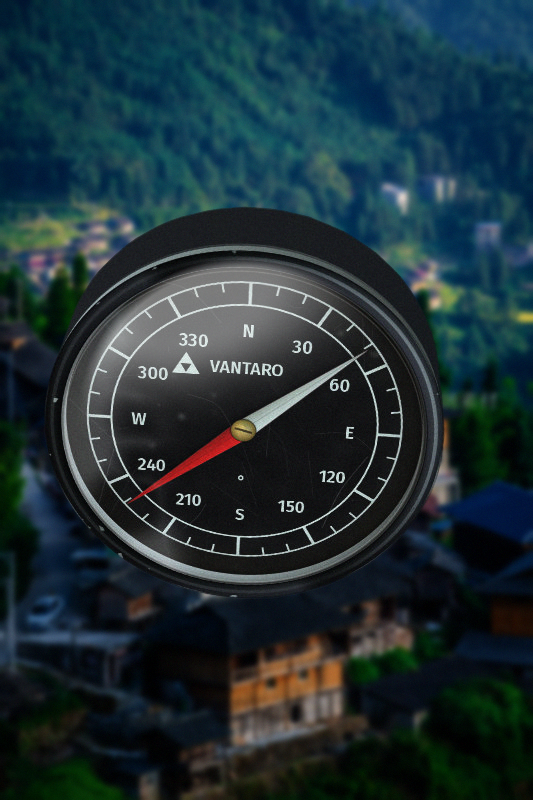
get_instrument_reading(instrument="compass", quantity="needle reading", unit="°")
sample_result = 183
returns 230
